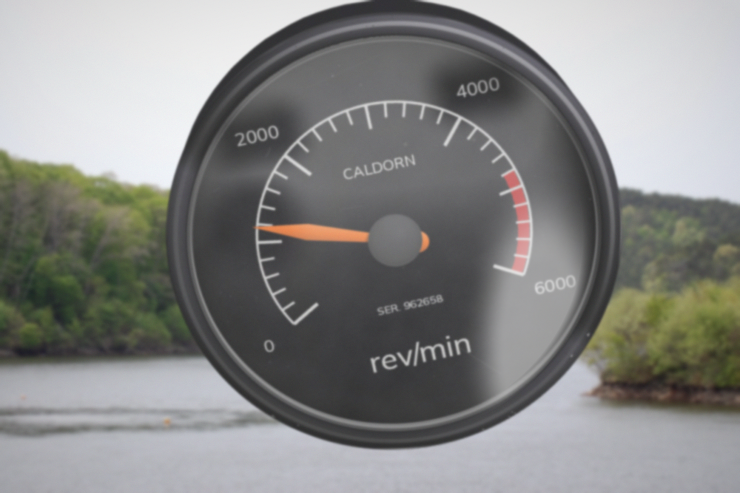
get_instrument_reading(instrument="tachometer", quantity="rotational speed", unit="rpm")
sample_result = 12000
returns 1200
